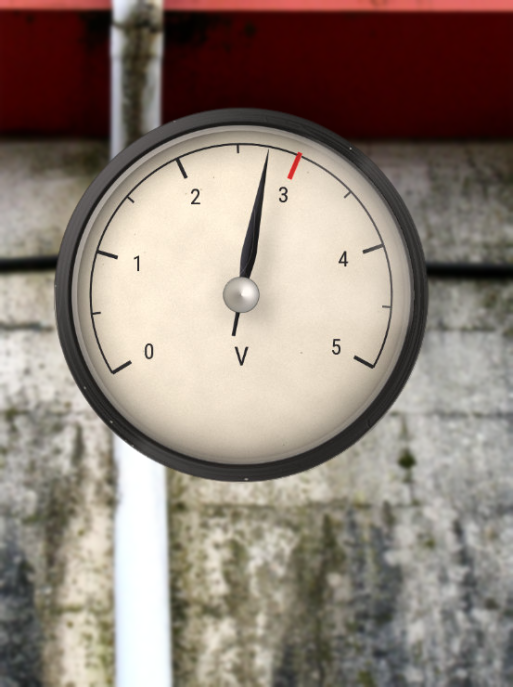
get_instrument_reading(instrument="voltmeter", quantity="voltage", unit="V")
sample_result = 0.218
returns 2.75
